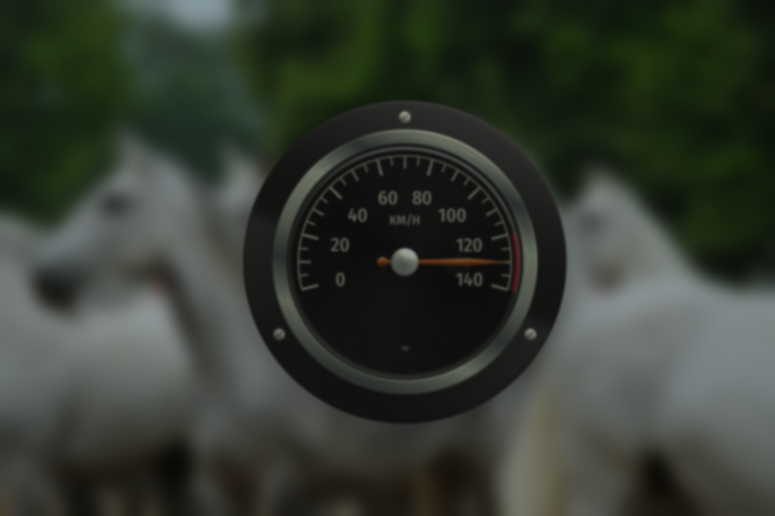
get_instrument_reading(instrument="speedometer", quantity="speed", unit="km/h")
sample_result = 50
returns 130
